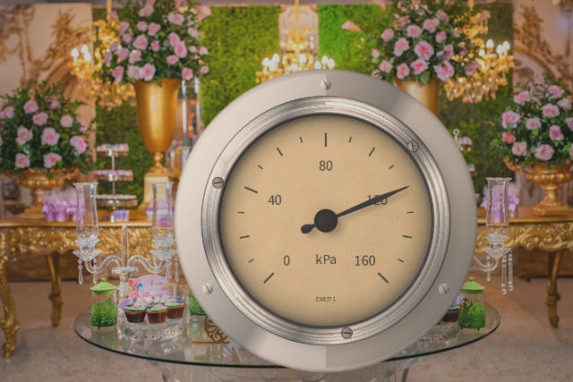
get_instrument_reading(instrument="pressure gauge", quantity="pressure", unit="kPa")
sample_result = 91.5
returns 120
